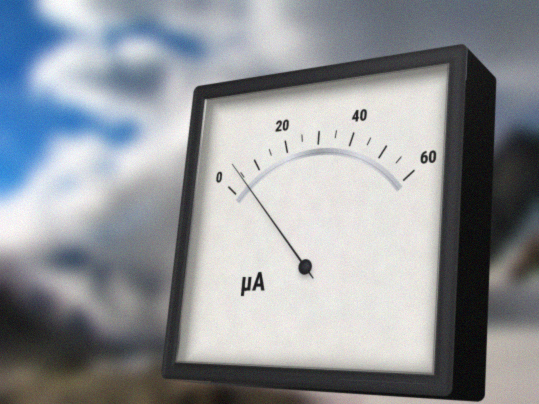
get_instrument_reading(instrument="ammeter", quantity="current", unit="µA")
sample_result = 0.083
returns 5
